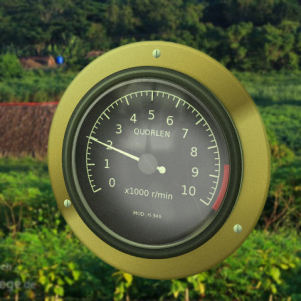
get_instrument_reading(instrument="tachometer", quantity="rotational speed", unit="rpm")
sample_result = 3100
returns 2000
